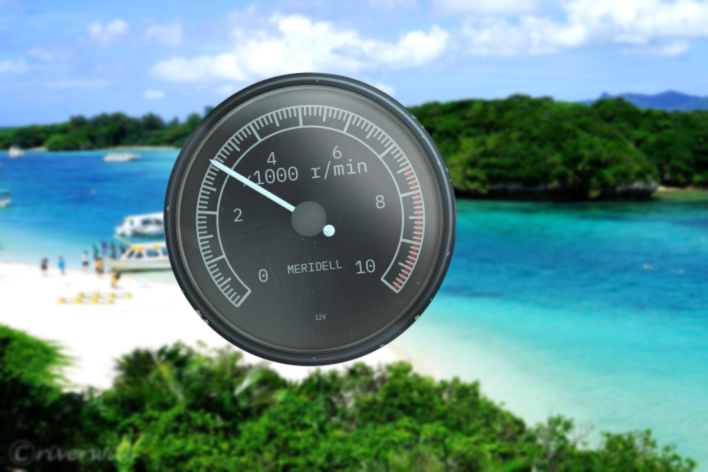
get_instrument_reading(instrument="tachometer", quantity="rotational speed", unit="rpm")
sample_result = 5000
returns 3000
